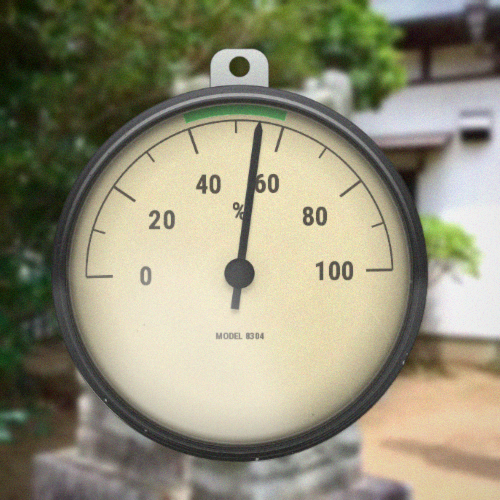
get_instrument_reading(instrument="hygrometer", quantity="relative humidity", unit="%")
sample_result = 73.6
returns 55
